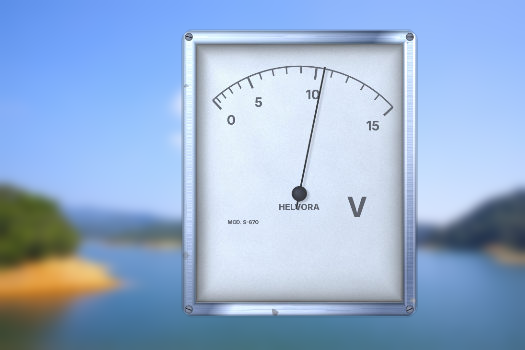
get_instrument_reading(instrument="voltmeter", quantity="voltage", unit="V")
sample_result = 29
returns 10.5
